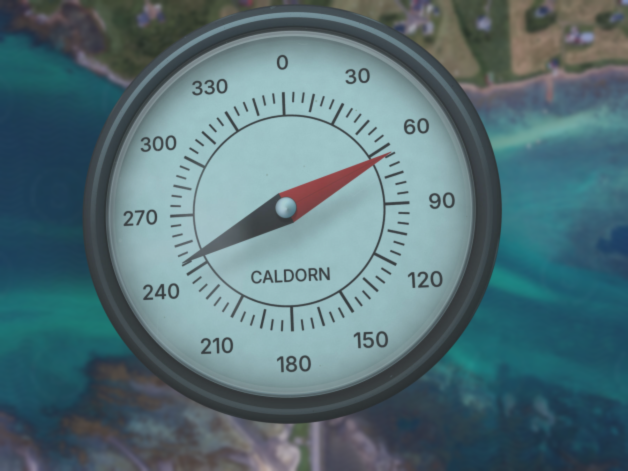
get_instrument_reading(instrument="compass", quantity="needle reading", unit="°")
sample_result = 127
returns 65
